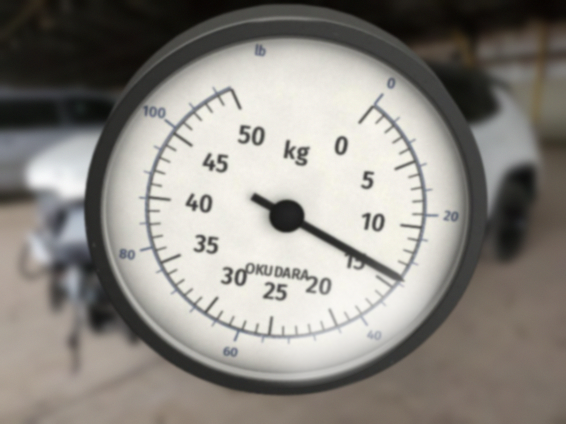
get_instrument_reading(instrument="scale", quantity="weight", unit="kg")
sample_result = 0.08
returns 14
